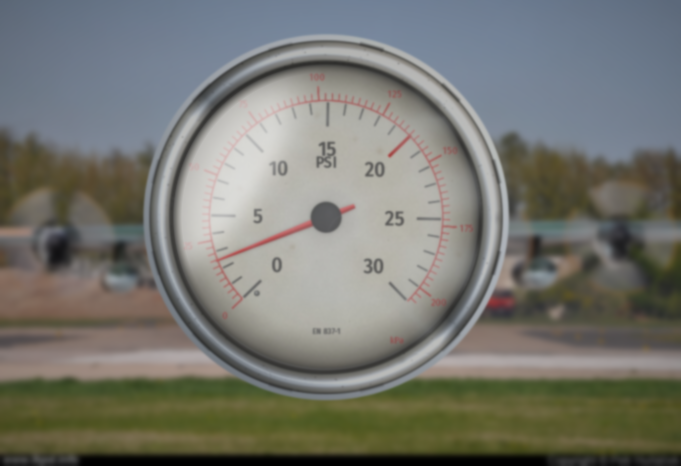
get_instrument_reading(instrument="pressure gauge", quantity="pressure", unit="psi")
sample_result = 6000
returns 2.5
